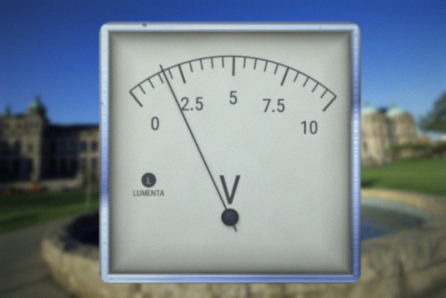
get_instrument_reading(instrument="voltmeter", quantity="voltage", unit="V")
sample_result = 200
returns 1.75
